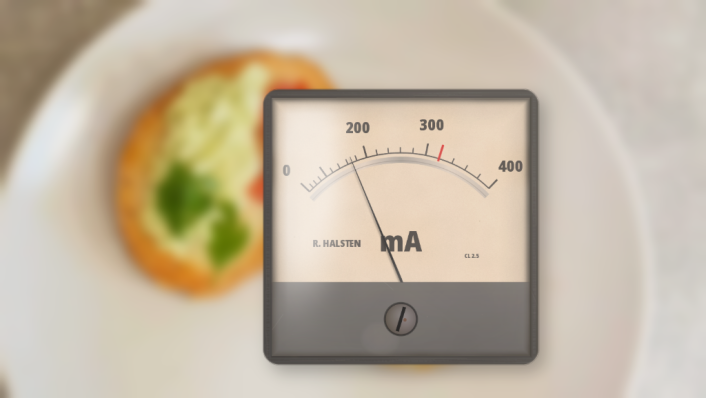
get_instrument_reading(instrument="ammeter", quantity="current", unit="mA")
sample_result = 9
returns 170
